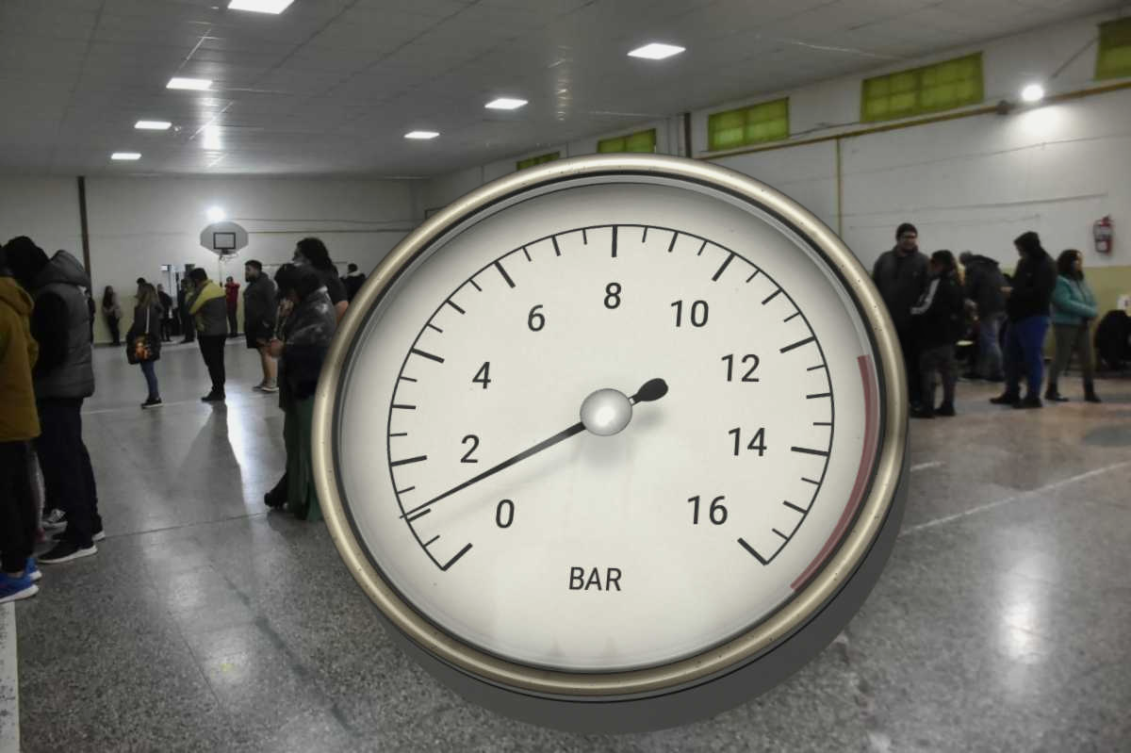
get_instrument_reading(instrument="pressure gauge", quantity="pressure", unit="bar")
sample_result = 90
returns 1
